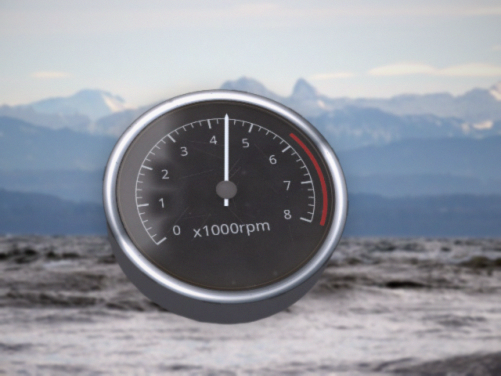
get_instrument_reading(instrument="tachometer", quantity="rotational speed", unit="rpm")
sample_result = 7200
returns 4400
